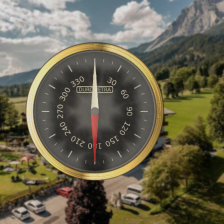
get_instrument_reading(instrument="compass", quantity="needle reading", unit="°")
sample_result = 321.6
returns 180
